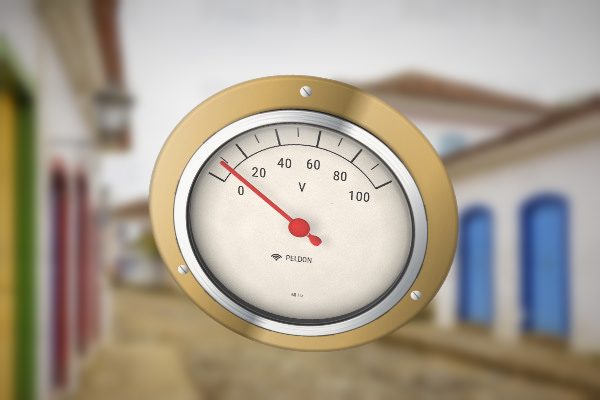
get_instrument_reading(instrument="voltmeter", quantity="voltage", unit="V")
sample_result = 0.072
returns 10
